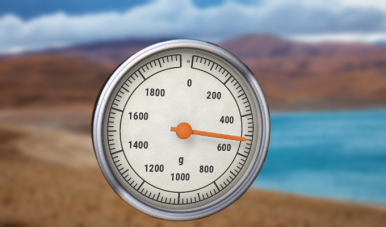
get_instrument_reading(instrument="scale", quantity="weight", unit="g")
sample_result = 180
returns 520
